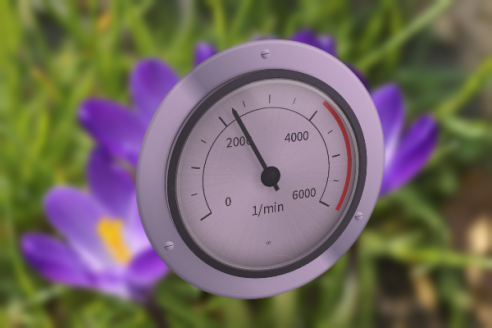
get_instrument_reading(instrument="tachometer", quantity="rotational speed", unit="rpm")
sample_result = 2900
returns 2250
